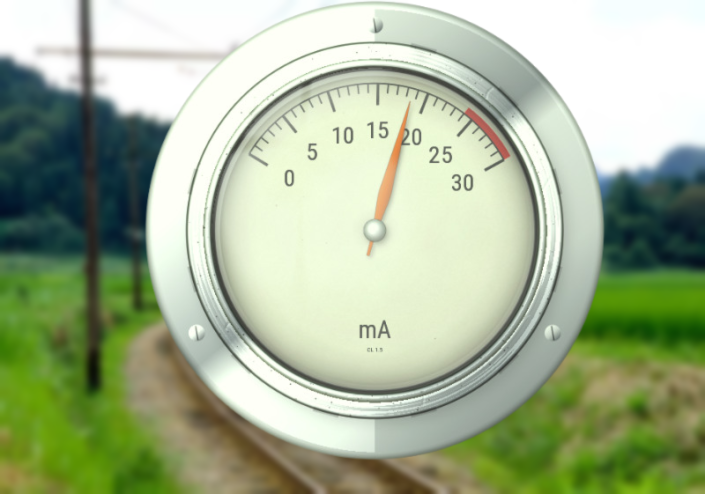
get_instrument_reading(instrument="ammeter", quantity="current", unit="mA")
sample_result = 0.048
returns 18.5
